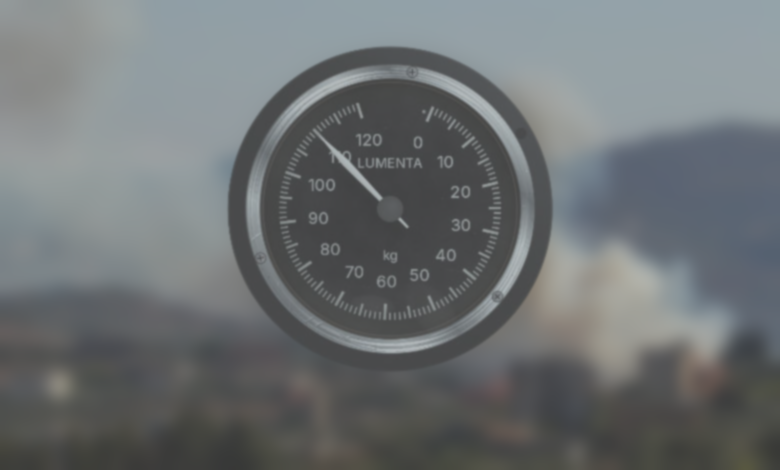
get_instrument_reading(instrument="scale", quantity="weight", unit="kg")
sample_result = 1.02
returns 110
